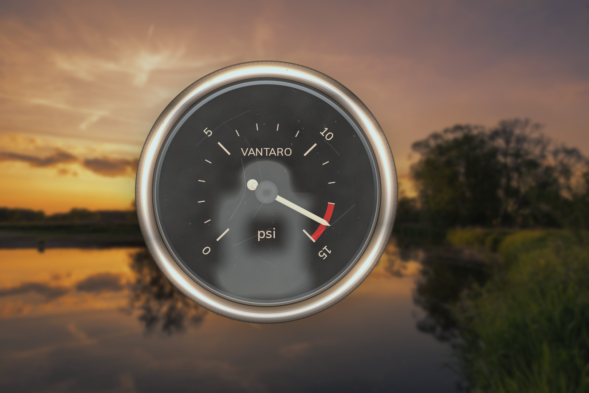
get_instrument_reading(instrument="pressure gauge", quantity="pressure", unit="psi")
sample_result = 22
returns 14
